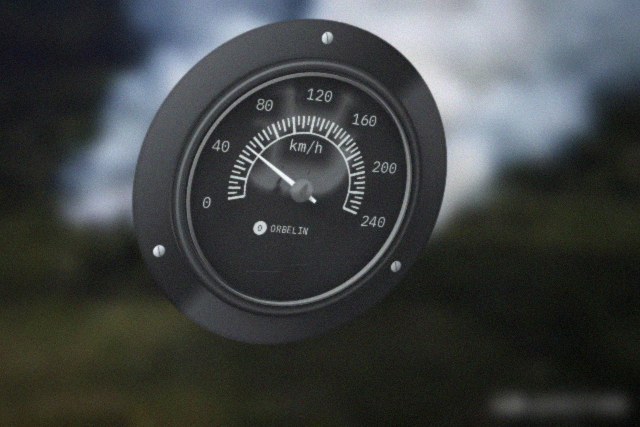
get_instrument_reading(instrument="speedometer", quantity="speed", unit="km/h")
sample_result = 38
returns 50
